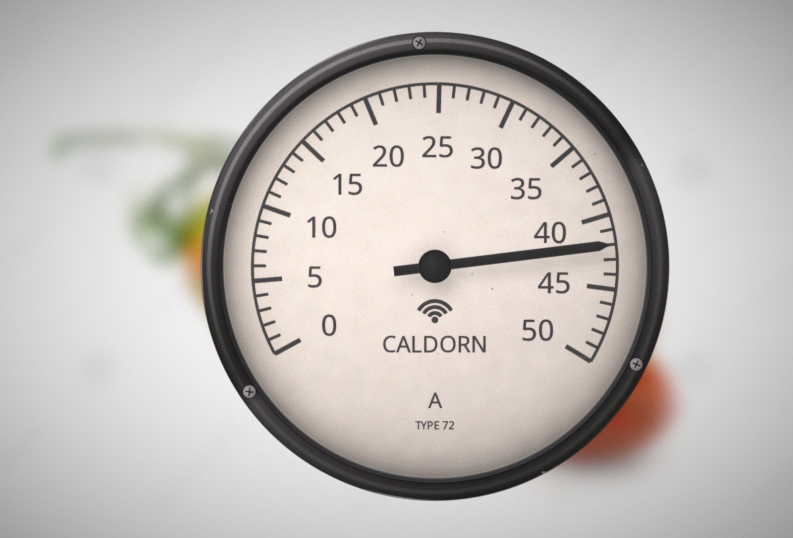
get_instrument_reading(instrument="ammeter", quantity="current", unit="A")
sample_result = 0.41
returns 42
